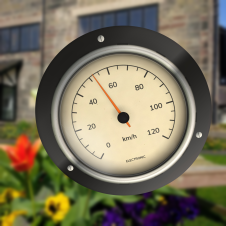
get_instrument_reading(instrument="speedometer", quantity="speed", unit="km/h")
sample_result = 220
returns 52.5
